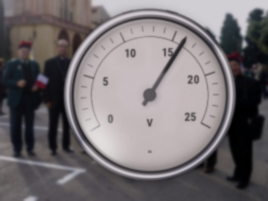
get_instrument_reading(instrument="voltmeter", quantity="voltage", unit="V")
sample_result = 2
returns 16
